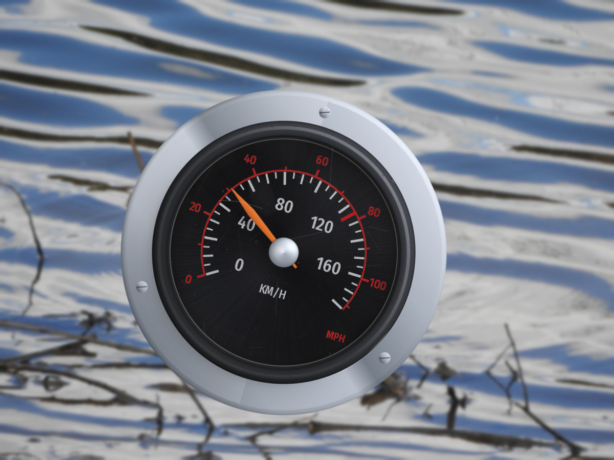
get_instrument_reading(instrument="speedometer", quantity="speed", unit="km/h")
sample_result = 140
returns 50
